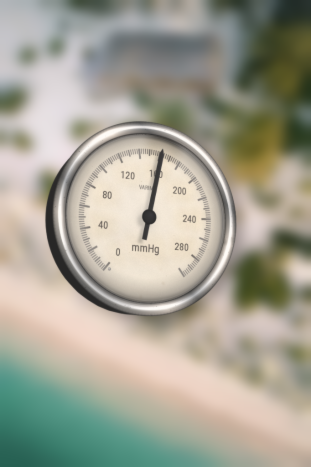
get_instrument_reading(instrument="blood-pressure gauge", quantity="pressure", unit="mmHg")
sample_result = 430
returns 160
